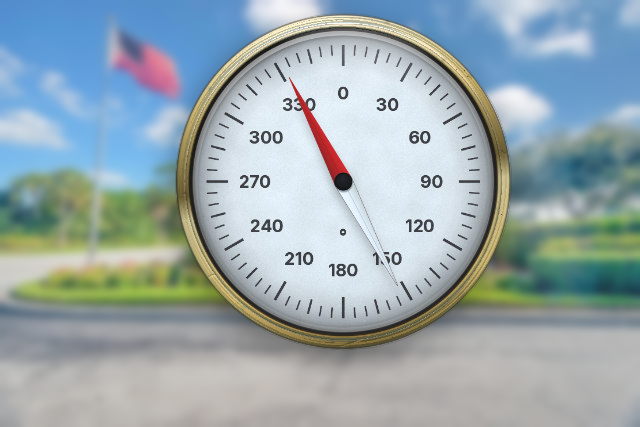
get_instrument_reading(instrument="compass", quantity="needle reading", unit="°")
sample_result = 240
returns 332.5
